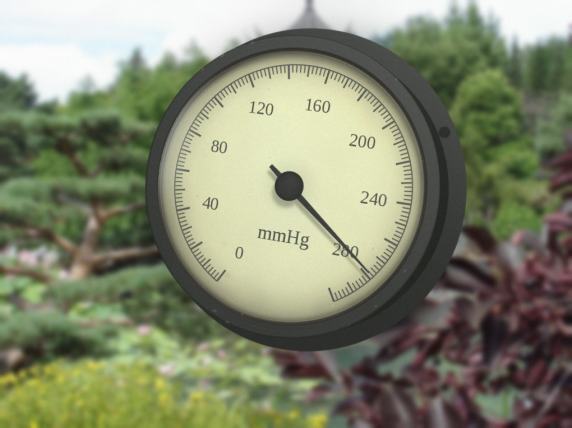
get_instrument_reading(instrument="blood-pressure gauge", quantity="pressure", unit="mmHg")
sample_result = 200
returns 278
